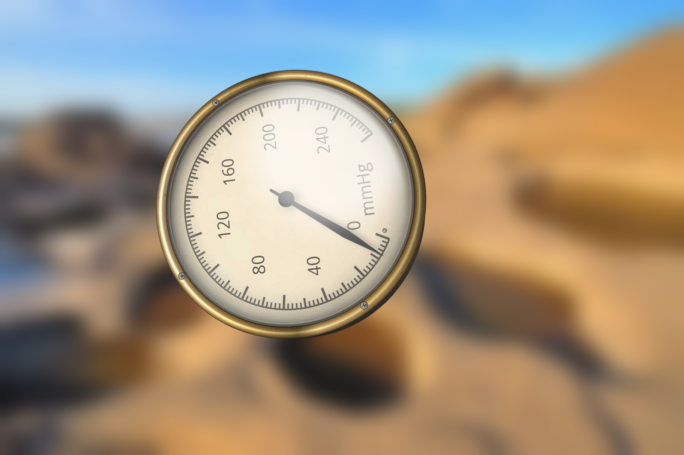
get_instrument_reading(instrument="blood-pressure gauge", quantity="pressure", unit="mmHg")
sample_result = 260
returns 8
